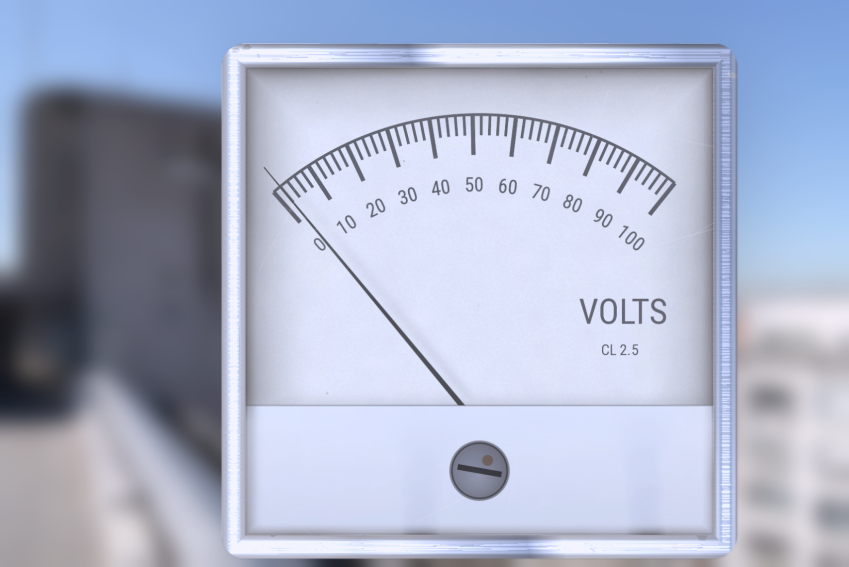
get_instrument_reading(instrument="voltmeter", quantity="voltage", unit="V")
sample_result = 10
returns 2
